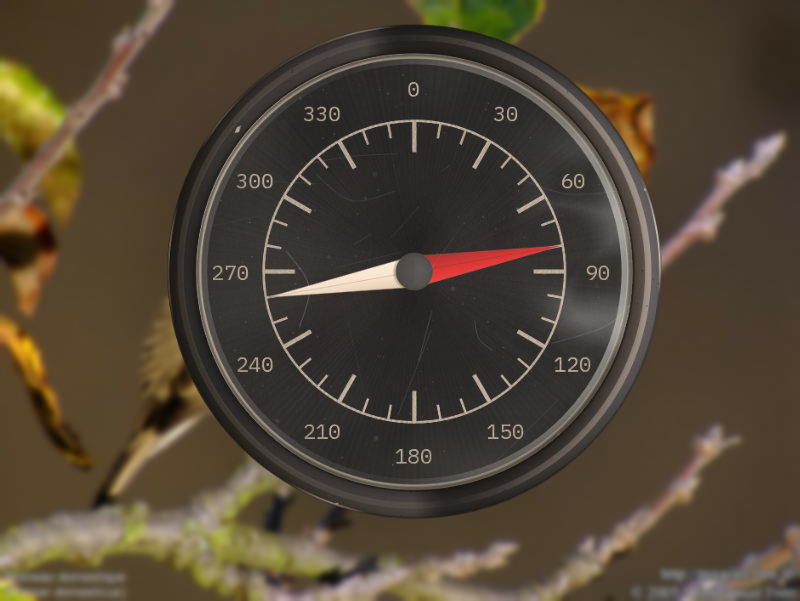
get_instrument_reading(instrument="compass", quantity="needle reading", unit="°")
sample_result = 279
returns 80
